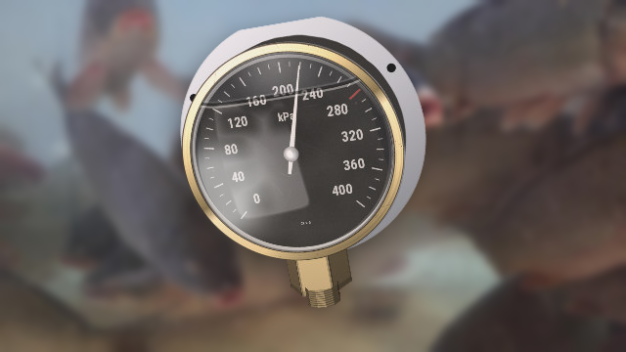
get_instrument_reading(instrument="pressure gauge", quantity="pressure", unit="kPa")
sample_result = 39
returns 220
